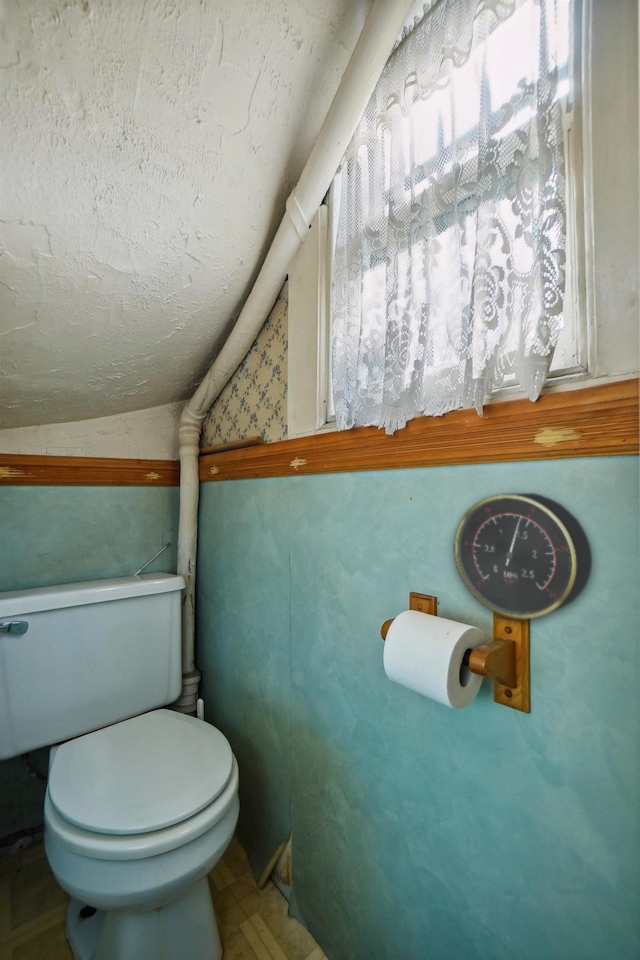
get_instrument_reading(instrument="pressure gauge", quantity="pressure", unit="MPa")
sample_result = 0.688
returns 1.4
